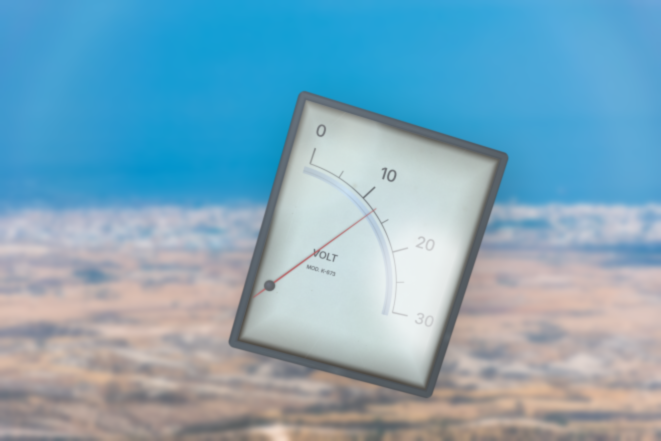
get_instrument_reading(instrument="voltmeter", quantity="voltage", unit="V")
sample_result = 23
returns 12.5
